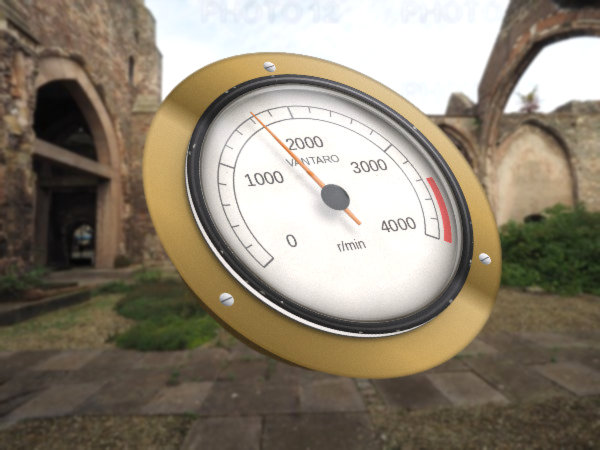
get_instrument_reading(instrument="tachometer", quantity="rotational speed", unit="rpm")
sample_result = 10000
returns 1600
